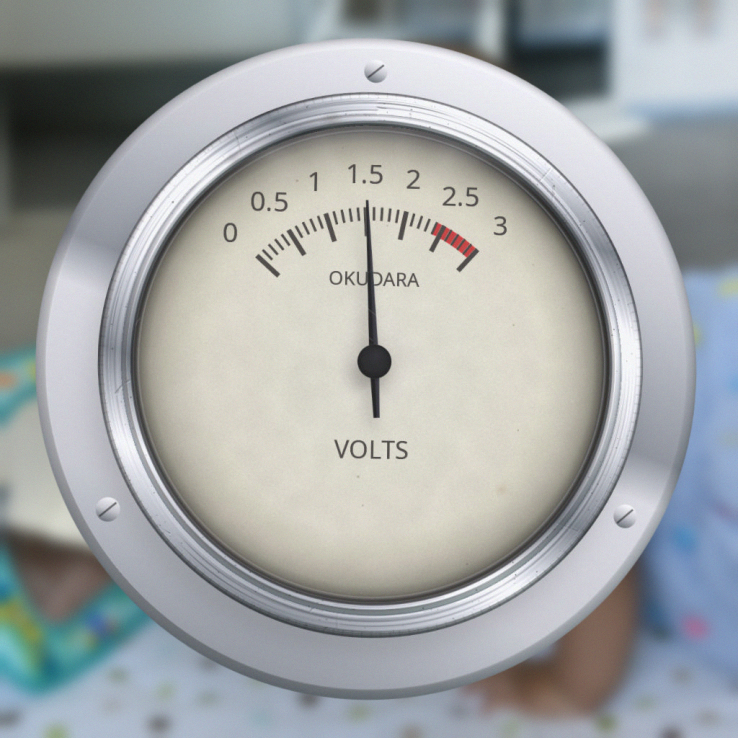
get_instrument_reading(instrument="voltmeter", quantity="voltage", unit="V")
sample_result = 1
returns 1.5
